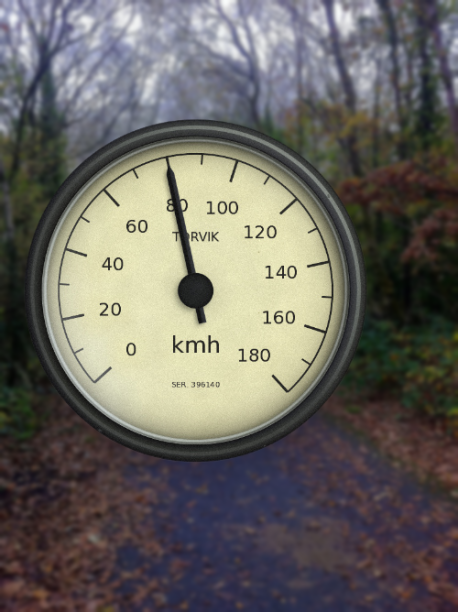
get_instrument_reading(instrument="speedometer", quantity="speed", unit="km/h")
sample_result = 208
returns 80
